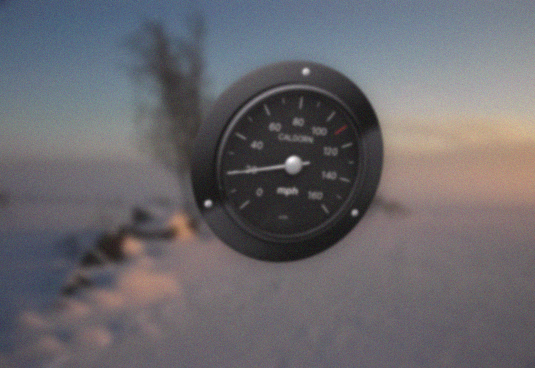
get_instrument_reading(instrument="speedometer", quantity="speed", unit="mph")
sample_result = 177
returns 20
